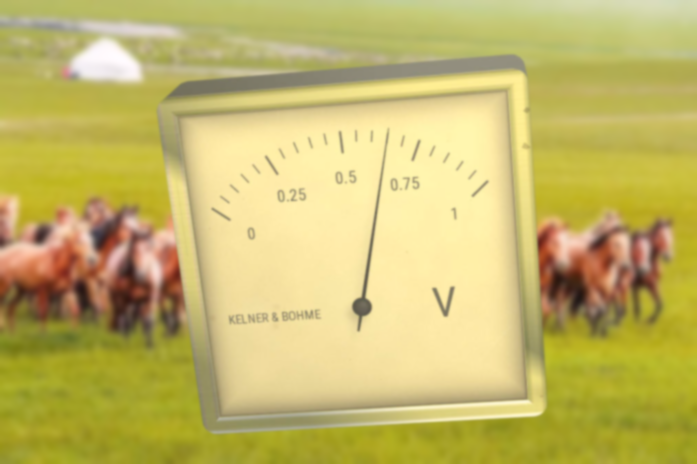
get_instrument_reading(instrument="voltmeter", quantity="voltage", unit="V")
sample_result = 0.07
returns 0.65
